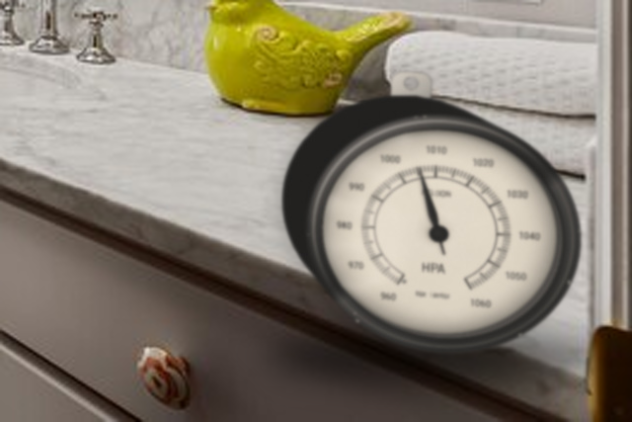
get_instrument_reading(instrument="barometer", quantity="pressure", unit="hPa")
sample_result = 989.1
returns 1005
